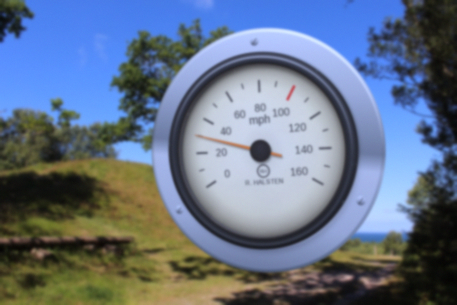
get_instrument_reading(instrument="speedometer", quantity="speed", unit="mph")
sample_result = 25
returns 30
